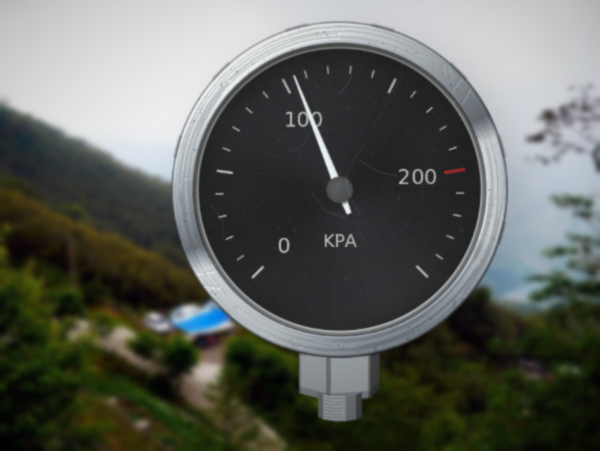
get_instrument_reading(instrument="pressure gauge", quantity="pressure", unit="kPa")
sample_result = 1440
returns 105
